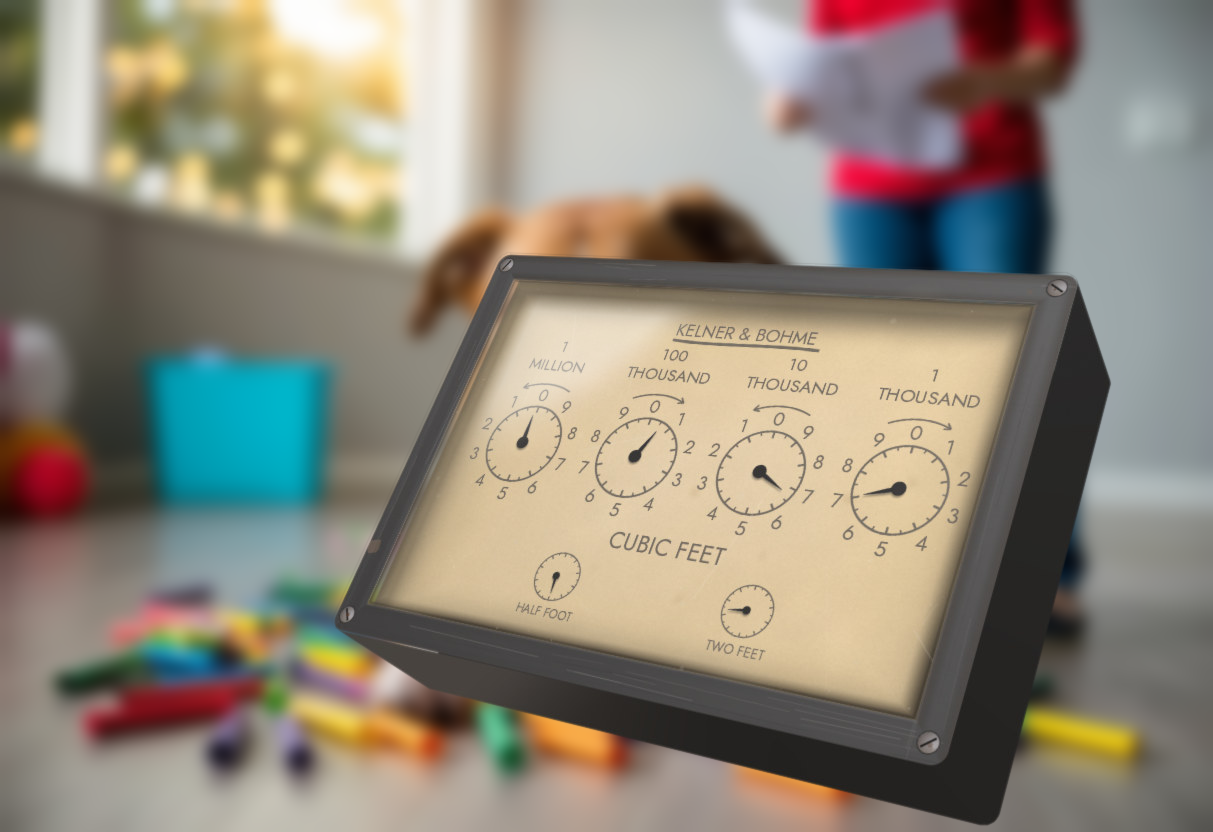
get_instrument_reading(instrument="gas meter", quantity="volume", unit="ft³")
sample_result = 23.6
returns 6700
